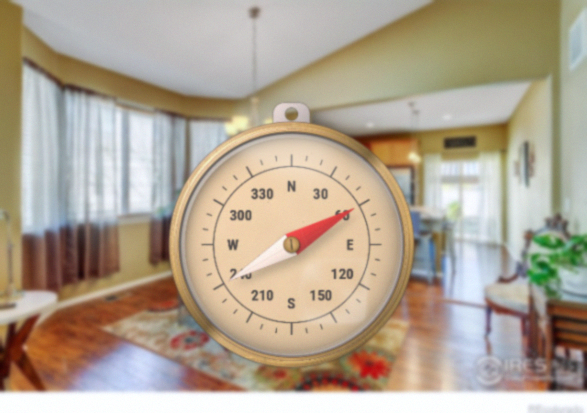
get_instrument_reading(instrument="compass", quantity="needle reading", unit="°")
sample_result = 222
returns 60
